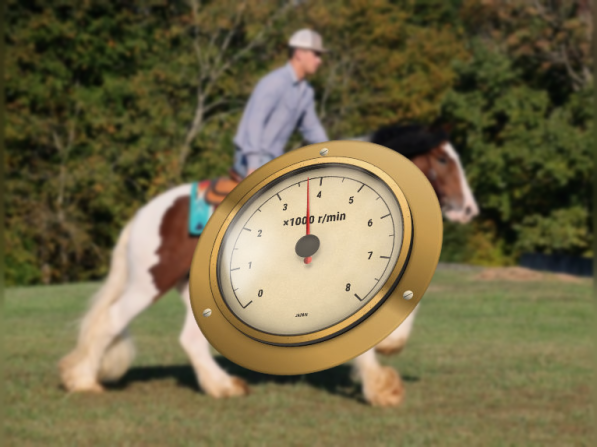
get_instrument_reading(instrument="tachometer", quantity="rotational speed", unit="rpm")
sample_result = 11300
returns 3750
